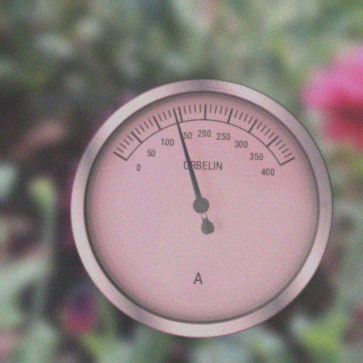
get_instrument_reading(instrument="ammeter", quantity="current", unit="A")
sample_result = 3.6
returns 140
